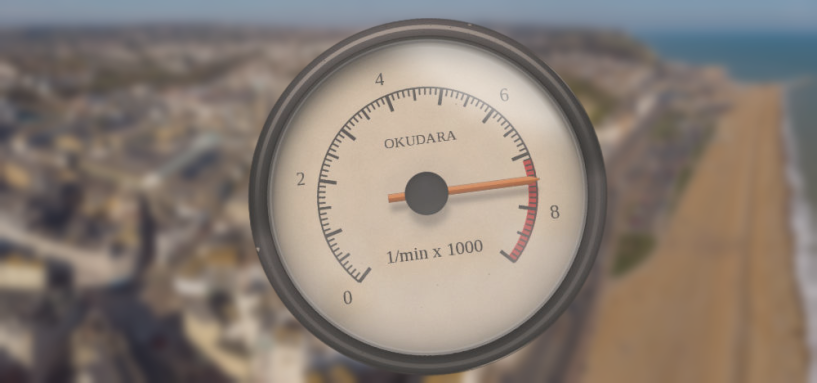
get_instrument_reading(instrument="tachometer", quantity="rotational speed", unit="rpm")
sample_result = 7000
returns 7500
